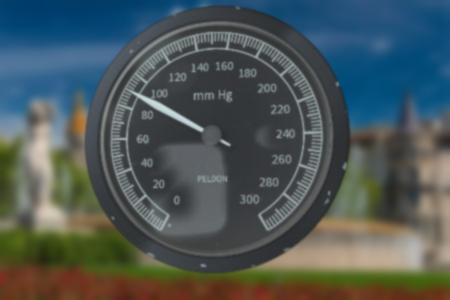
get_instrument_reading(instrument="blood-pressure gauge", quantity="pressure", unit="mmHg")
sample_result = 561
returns 90
